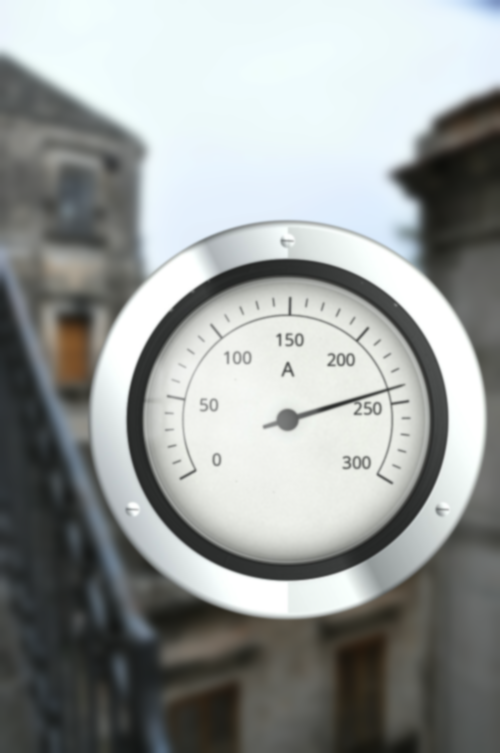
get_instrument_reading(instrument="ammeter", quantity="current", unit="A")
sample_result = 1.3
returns 240
